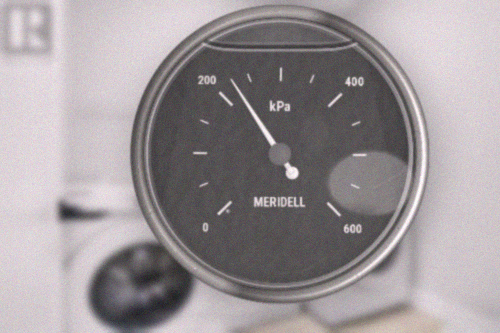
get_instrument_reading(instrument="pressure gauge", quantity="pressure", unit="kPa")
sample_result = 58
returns 225
